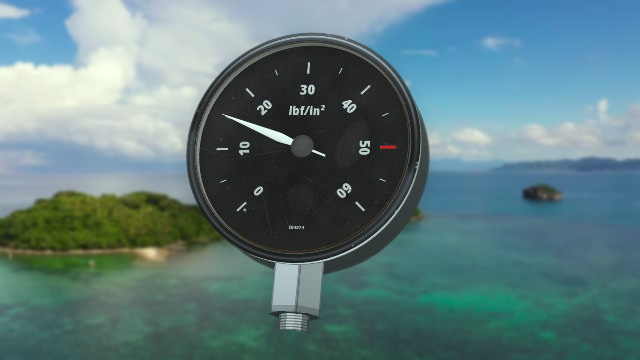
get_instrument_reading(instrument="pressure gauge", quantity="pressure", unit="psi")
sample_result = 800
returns 15
